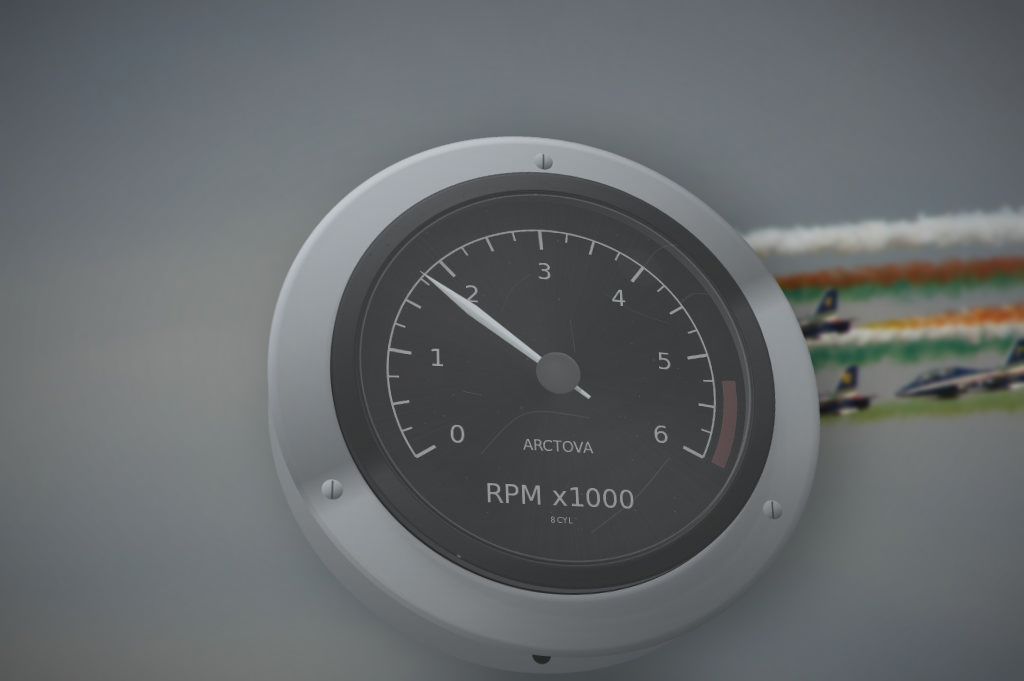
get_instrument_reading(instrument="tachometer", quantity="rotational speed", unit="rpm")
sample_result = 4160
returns 1750
